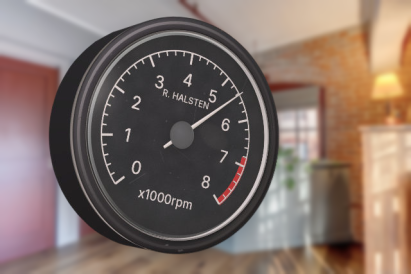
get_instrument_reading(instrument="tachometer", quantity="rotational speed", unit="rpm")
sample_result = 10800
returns 5400
